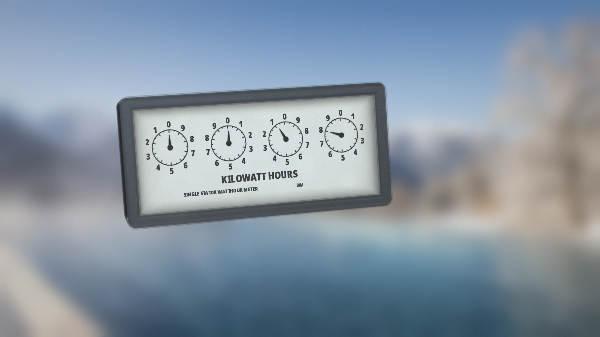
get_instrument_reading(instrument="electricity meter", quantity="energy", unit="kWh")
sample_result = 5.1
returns 8
